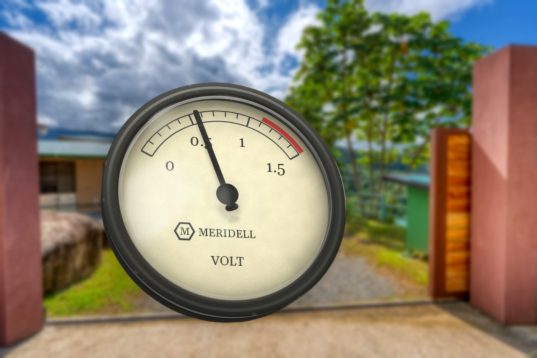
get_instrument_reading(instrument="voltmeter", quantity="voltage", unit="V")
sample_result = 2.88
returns 0.55
